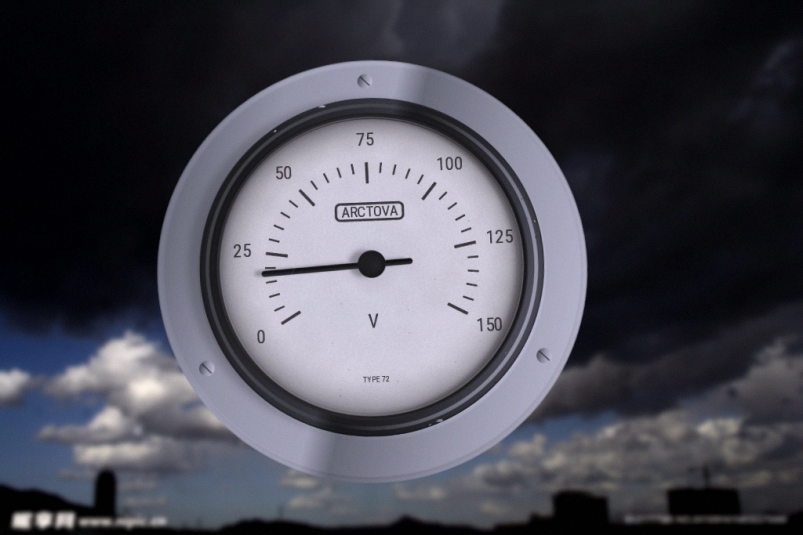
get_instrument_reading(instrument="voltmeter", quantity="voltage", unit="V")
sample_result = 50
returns 17.5
